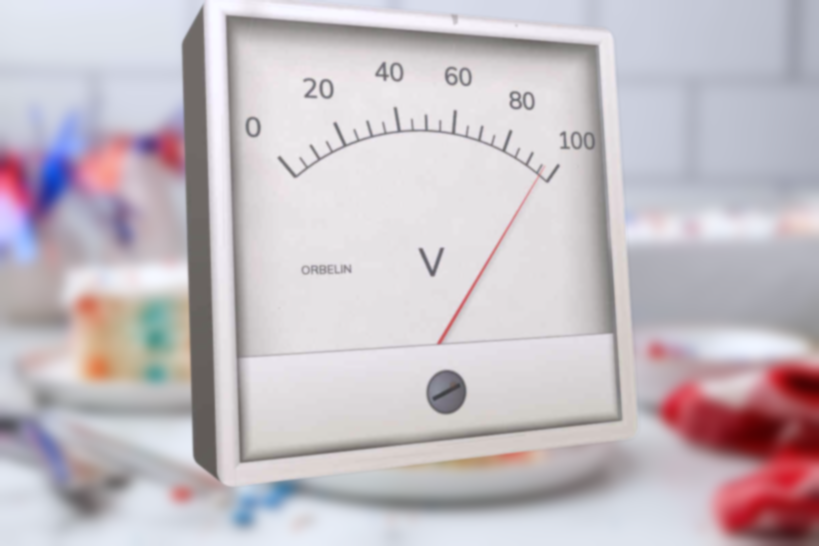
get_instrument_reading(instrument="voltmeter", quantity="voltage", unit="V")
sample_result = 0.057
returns 95
